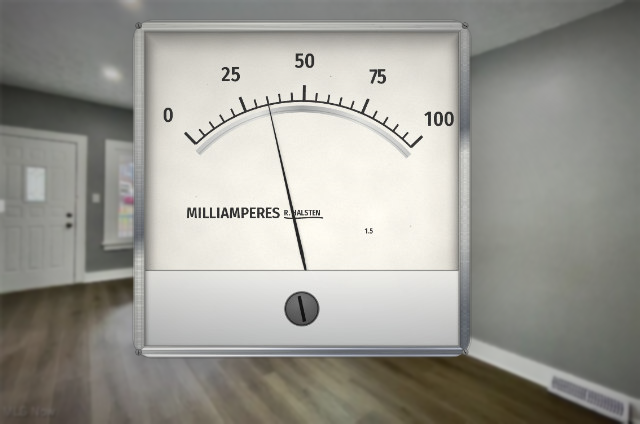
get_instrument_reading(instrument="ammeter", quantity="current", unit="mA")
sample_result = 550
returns 35
